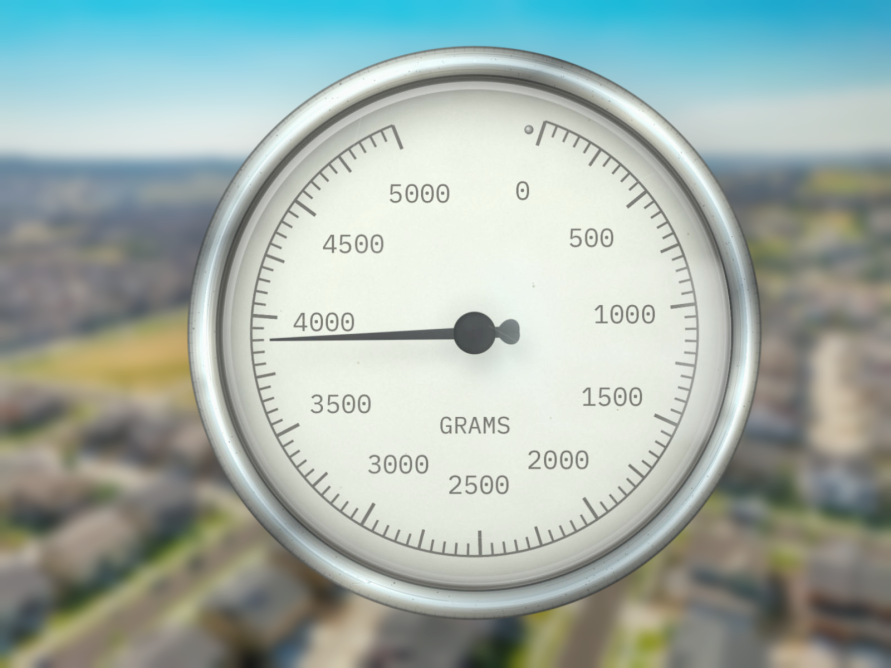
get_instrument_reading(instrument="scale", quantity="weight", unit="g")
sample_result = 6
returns 3900
